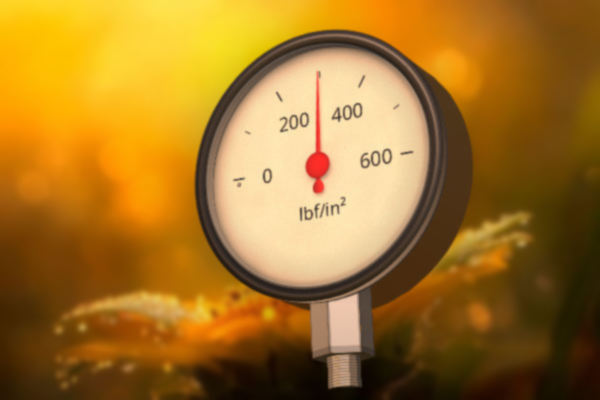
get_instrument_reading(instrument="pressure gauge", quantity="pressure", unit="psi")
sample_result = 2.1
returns 300
